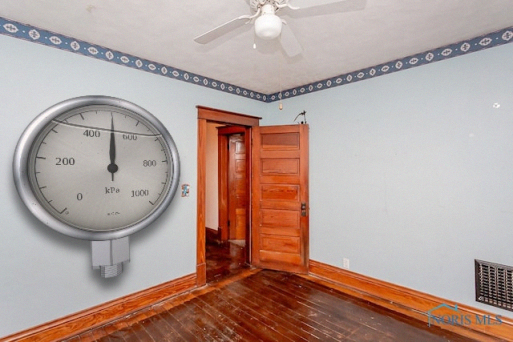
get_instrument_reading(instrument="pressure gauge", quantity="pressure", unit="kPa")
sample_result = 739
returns 500
